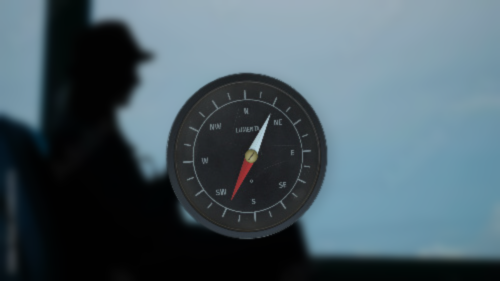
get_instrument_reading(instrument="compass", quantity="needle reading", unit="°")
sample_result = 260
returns 210
